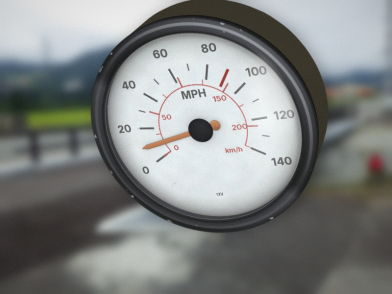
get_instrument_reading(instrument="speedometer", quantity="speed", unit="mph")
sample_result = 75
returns 10
